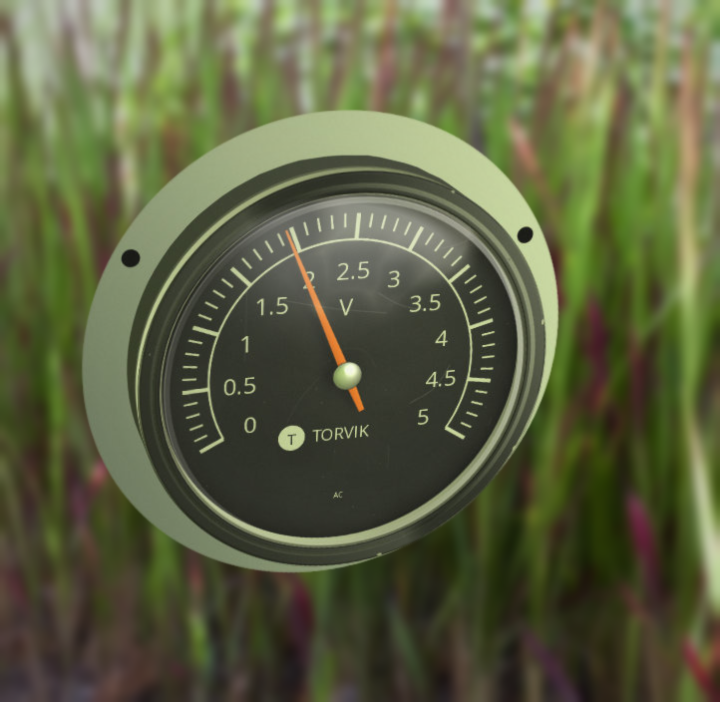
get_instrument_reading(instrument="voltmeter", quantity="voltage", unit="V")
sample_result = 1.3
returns 1.95
